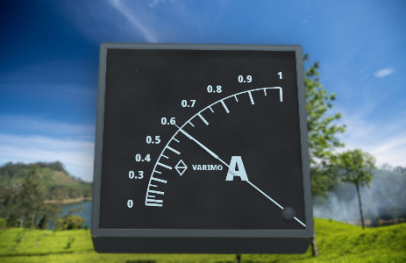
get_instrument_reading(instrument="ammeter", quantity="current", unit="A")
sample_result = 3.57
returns 0.6
